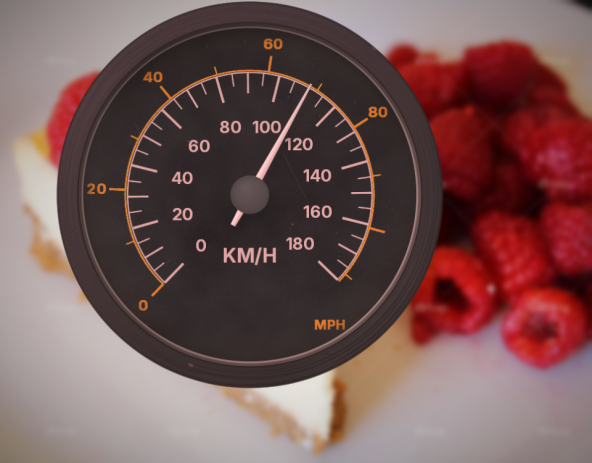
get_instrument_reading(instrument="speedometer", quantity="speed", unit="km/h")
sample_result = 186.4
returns 110
